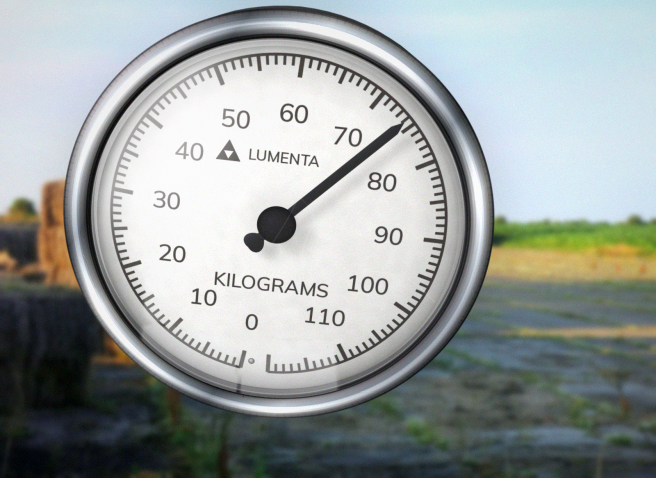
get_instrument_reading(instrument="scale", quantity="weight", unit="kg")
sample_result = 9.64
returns 74
